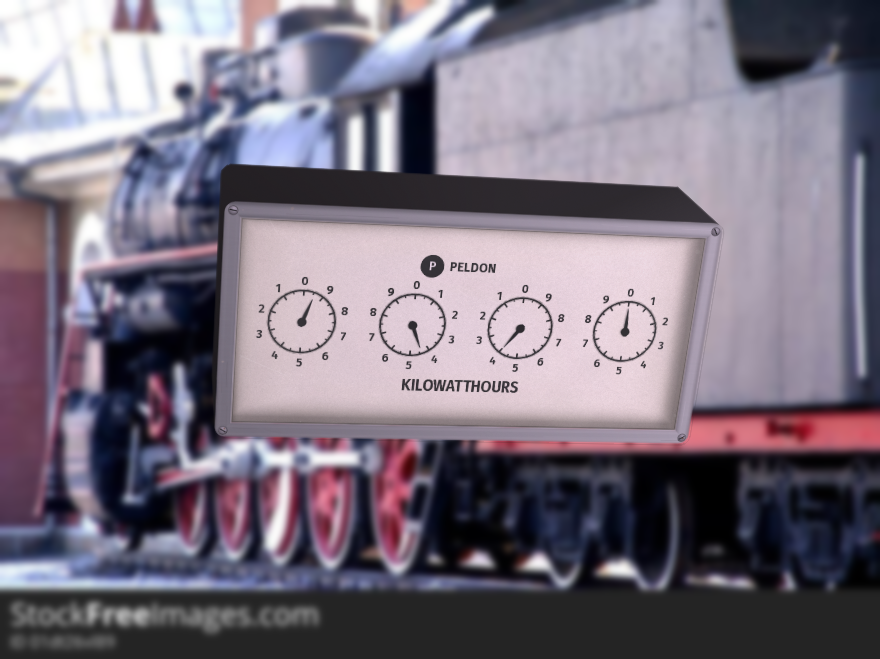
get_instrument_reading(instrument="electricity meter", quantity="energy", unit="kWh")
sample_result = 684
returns 9440
